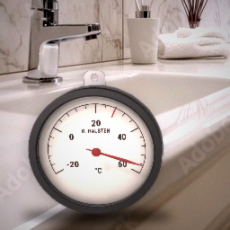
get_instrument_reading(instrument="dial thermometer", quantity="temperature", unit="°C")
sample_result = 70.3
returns 56
